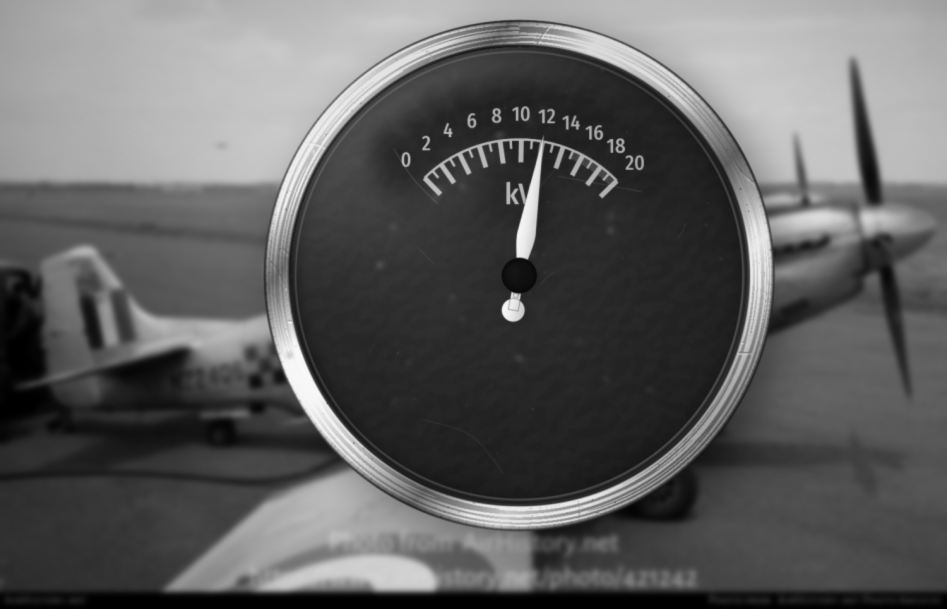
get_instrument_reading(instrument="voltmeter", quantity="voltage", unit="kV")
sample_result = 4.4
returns 12
